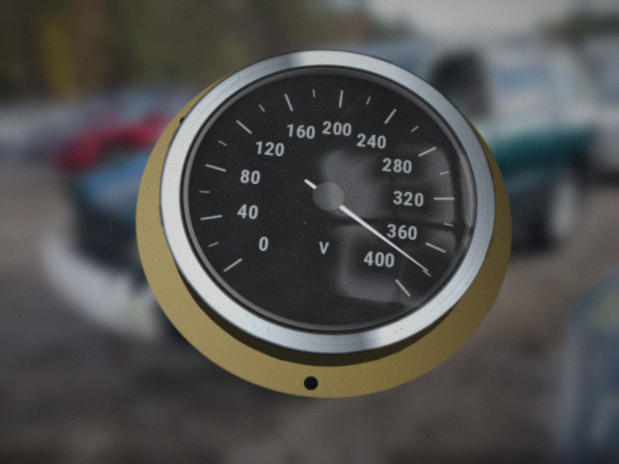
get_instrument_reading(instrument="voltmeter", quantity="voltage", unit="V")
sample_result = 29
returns 380
